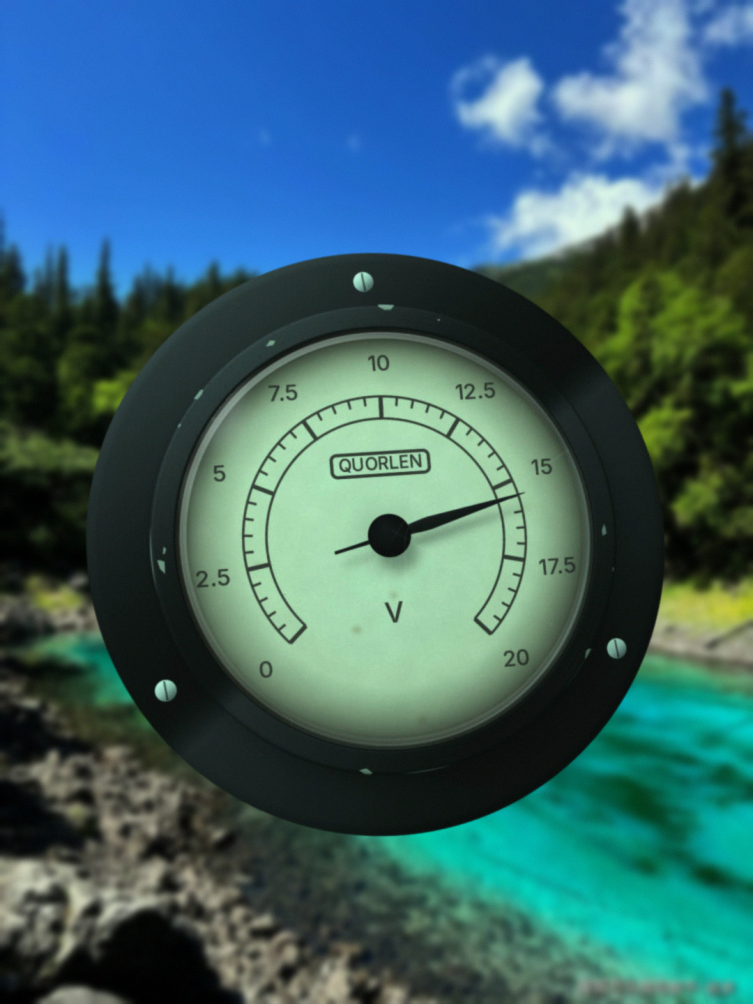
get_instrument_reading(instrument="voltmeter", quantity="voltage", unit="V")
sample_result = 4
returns 15.5
